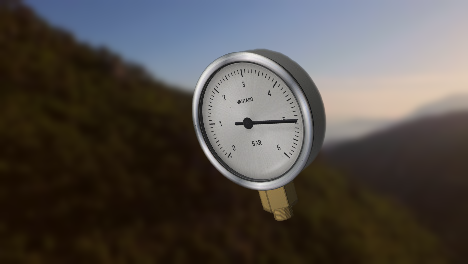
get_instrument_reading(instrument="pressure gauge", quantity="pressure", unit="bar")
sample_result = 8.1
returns 5
